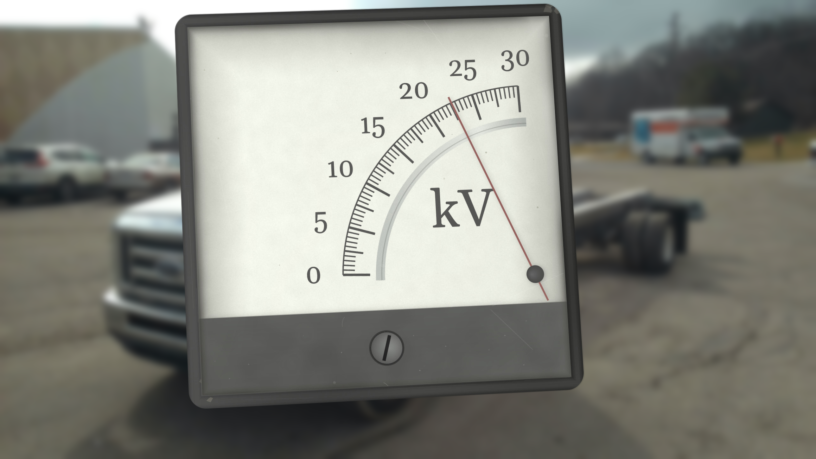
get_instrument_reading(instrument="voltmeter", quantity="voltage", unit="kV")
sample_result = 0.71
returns 22.5
